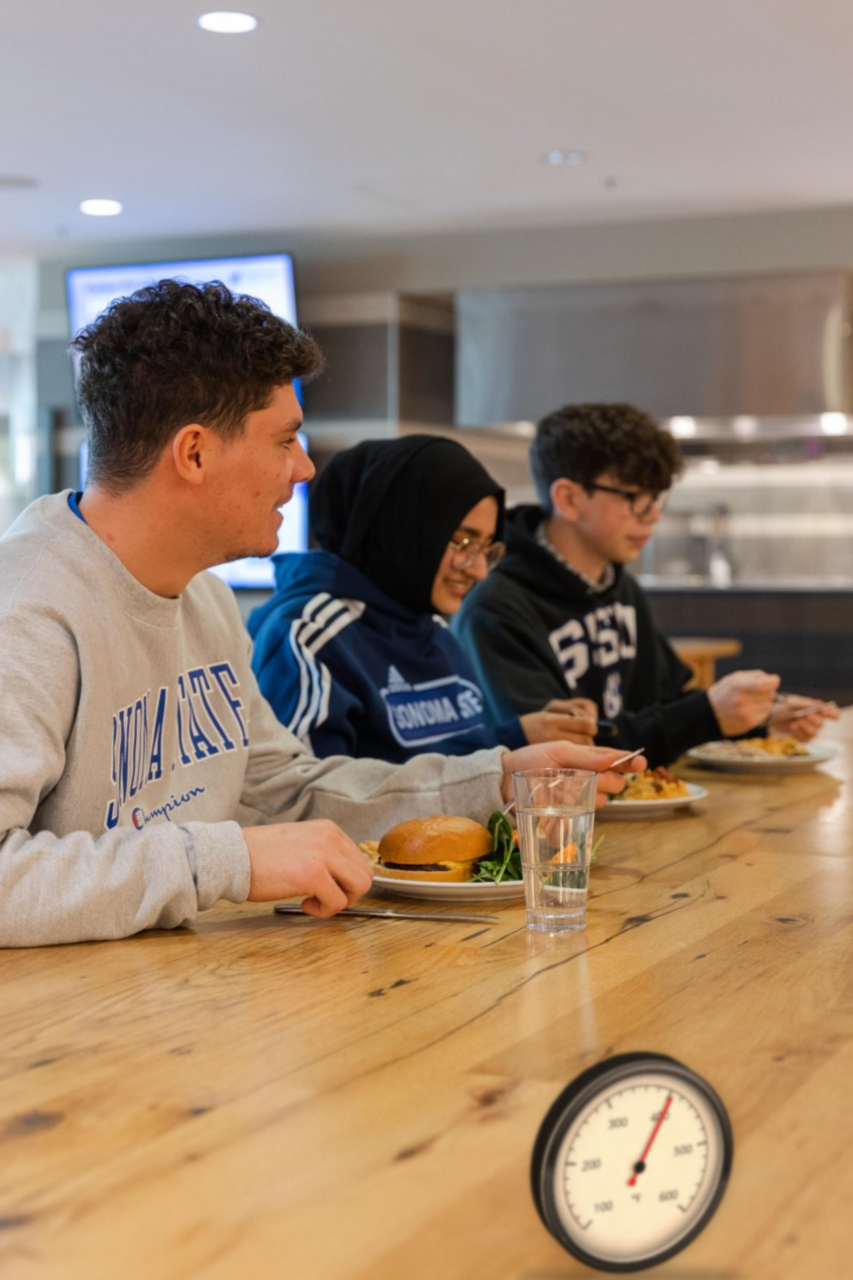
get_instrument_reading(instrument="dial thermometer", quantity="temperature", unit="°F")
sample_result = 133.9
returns 400
